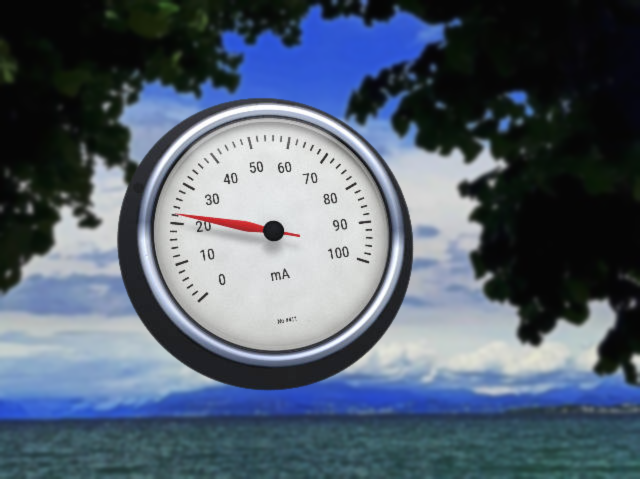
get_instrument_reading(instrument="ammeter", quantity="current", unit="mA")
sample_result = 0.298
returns 22
